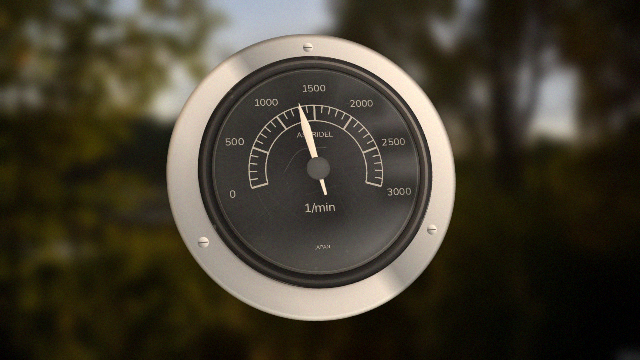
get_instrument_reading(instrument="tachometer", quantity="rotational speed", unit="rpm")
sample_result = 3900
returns 1300
